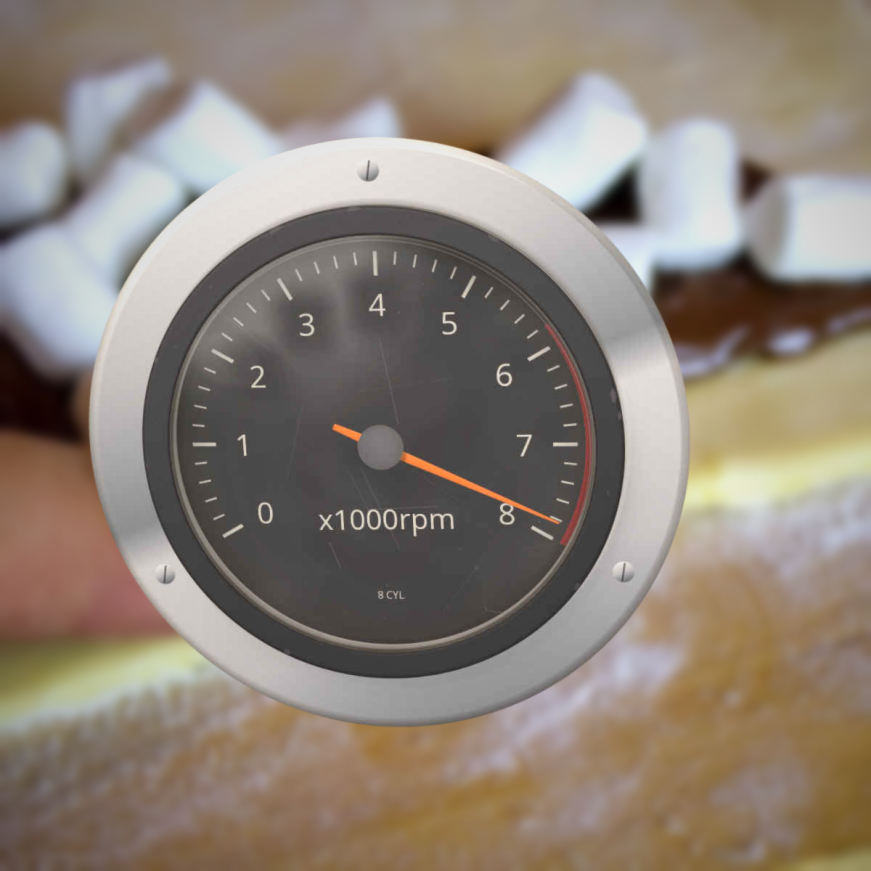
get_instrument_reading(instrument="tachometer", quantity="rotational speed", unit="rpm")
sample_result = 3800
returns 7800
